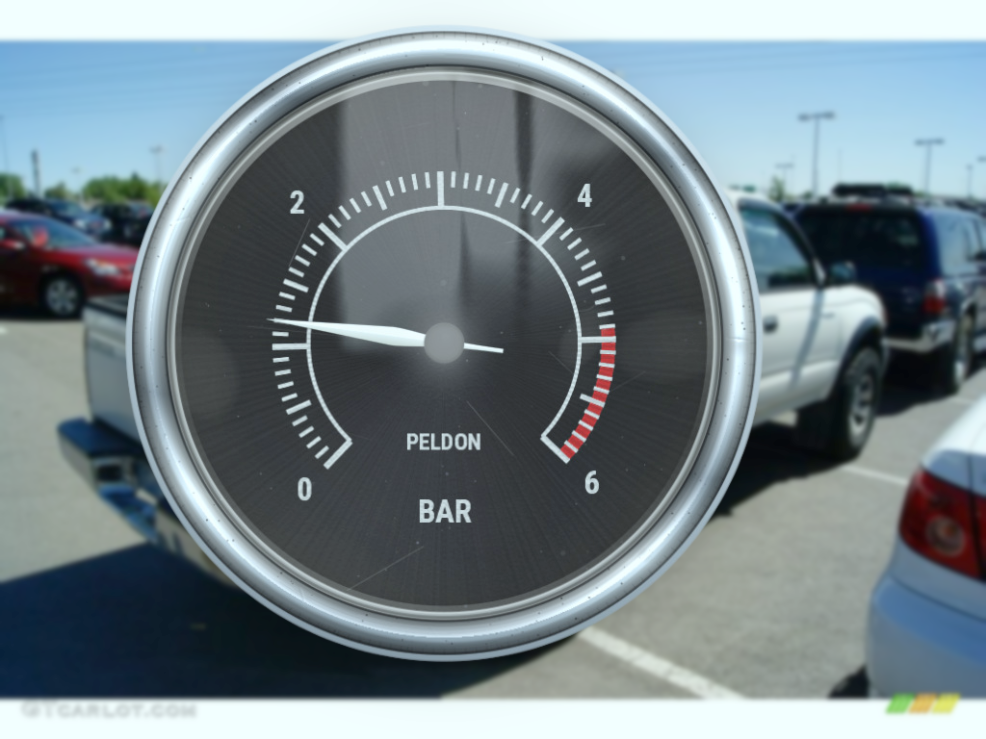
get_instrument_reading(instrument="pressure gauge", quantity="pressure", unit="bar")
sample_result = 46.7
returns 1.2
